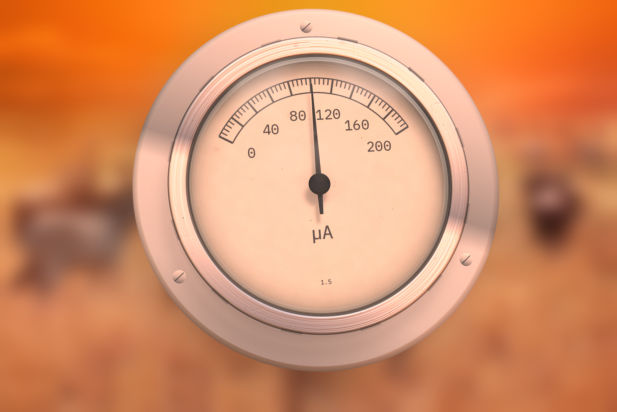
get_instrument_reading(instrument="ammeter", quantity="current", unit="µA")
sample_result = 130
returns 100
